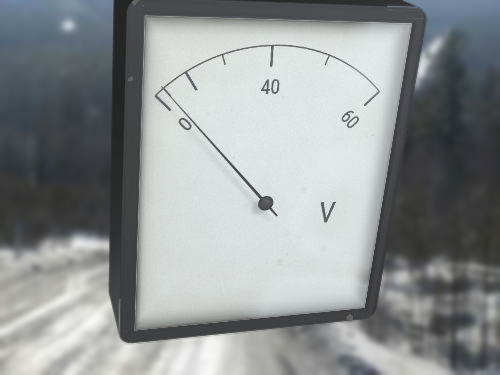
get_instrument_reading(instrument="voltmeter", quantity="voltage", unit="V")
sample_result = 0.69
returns 10
